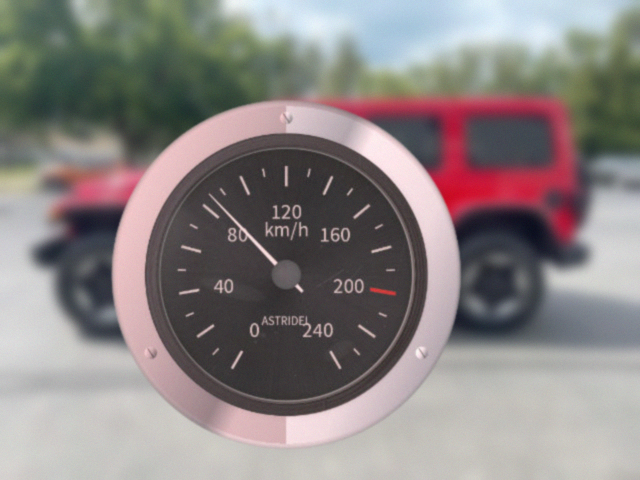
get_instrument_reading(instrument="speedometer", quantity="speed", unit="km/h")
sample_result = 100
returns 85
